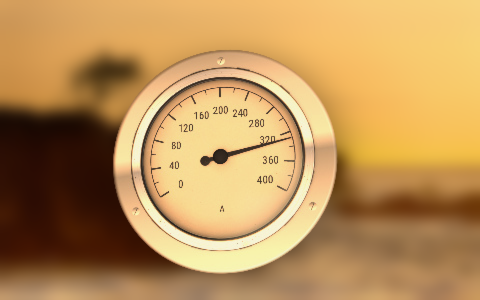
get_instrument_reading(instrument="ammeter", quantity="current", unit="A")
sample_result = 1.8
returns 330
